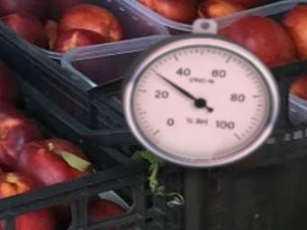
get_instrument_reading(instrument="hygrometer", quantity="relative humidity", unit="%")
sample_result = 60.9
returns 30
